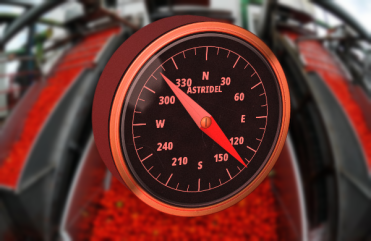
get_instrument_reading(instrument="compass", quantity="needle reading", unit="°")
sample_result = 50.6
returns 135
